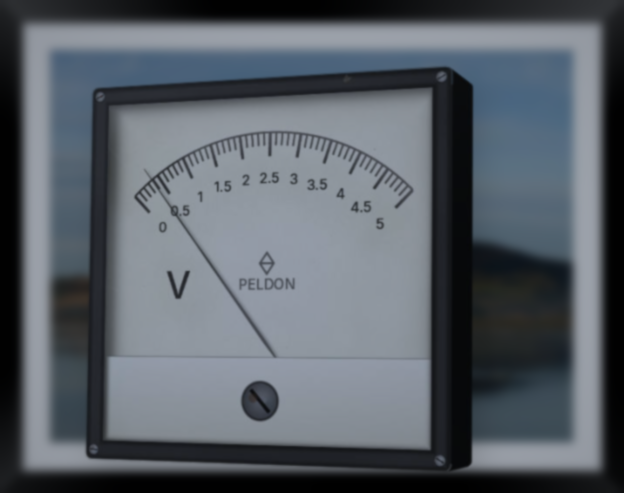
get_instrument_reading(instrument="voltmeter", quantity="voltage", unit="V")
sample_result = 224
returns 0.4
